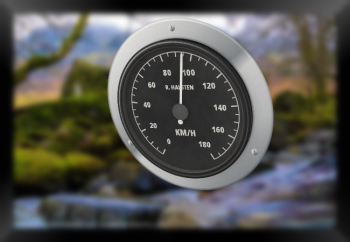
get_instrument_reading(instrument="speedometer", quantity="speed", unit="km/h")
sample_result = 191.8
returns 95
